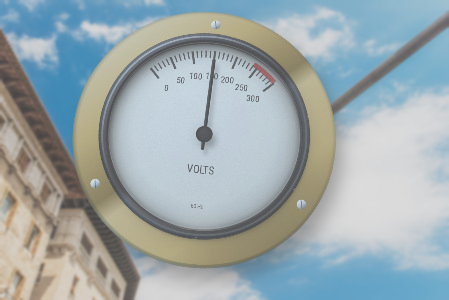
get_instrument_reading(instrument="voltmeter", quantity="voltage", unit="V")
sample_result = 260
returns 150
